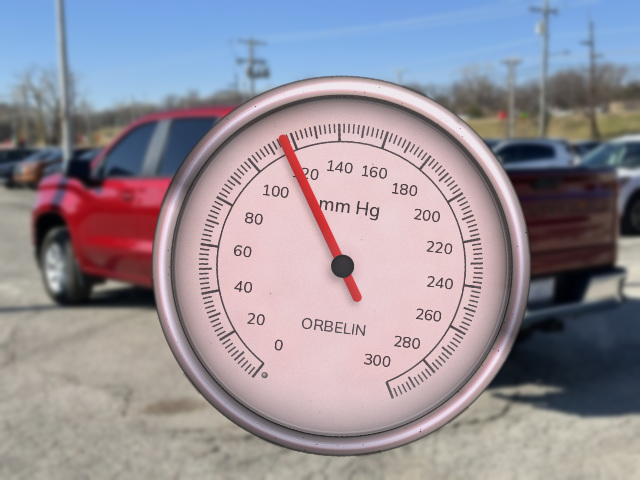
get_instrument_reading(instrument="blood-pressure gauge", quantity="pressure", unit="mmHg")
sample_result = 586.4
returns 116
